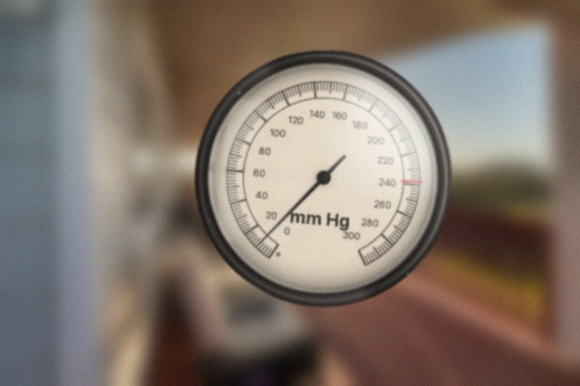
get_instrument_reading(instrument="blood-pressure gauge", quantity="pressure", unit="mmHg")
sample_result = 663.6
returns 10
